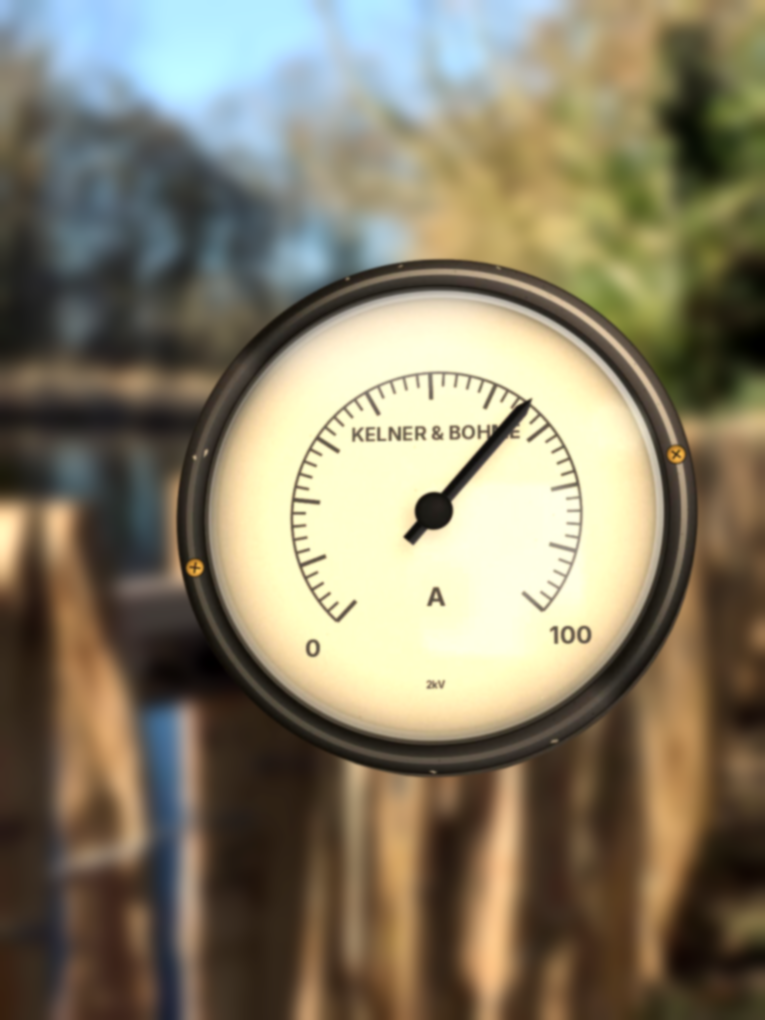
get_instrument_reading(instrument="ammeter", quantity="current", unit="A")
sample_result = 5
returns 66
